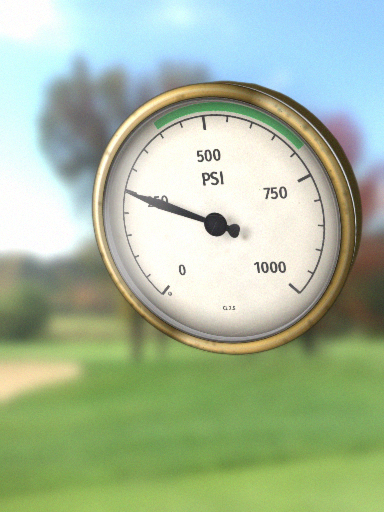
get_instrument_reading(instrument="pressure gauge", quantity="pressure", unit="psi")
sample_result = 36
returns 250
